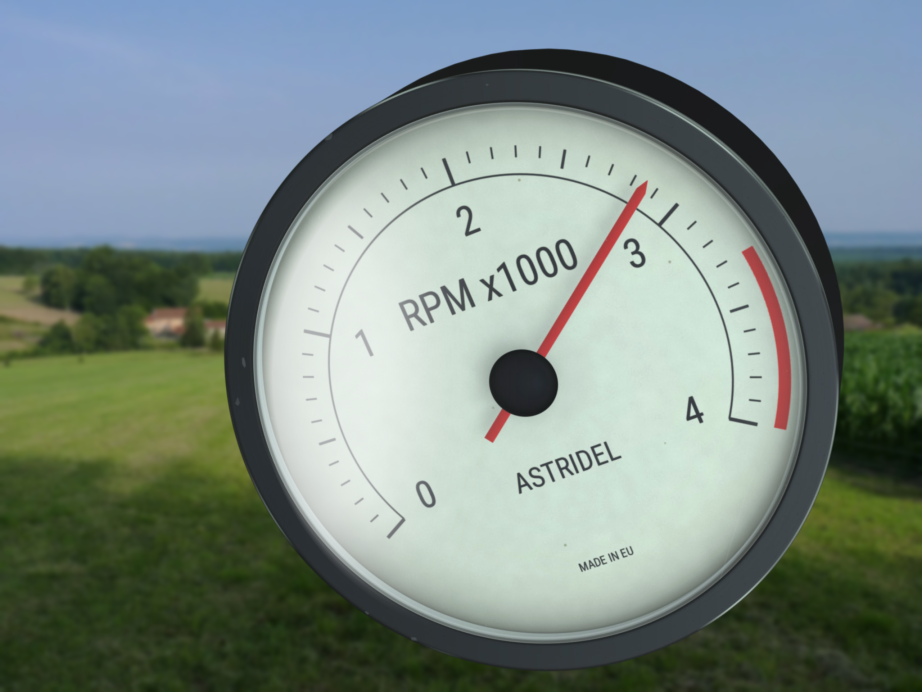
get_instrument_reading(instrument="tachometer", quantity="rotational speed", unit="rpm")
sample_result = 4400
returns 2850
